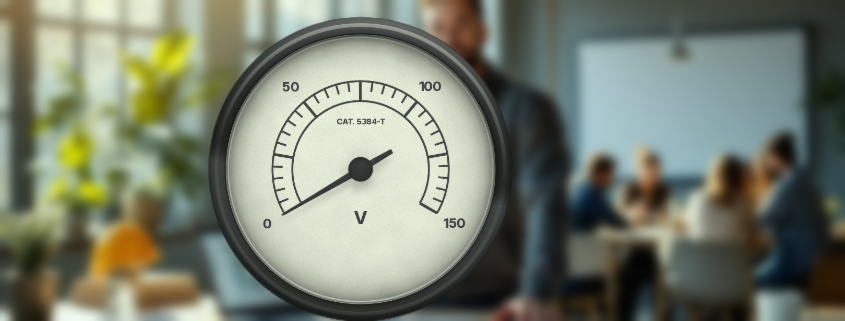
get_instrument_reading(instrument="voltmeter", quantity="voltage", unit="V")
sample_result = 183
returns 0
